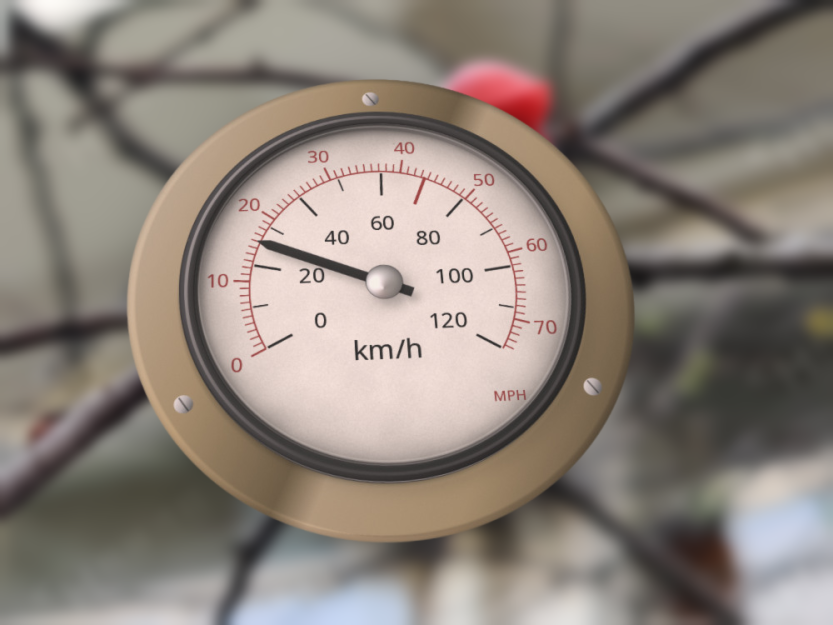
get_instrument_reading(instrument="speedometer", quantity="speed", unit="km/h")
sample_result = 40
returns 25
